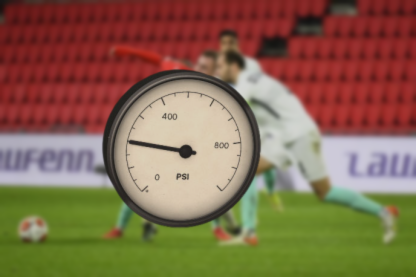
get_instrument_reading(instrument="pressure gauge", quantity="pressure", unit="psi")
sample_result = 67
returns 200
